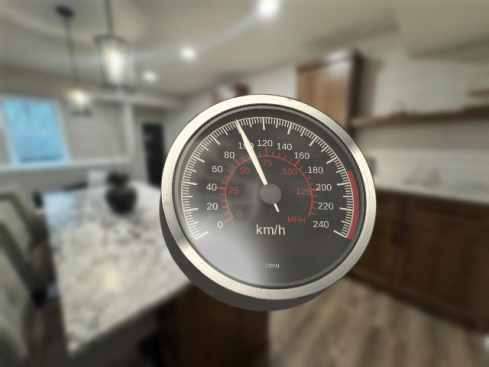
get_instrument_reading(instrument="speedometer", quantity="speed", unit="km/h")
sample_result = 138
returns 100
